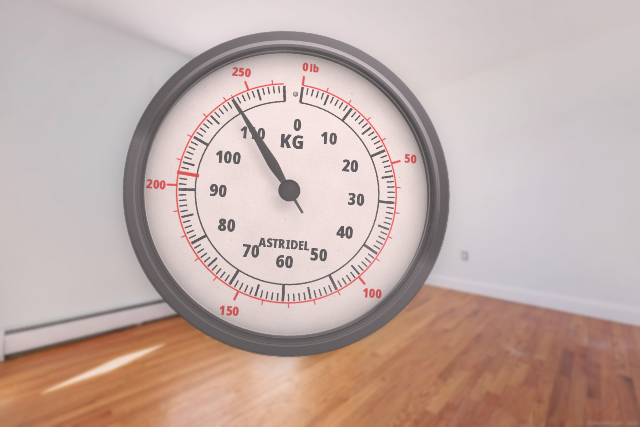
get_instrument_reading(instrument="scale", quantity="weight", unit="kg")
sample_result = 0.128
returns 110
